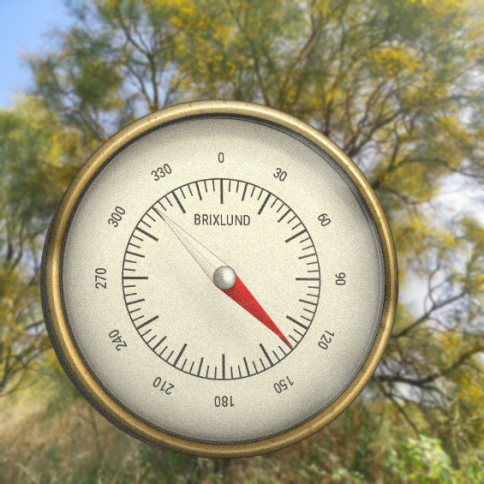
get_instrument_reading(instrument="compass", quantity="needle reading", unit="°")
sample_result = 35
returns 135
